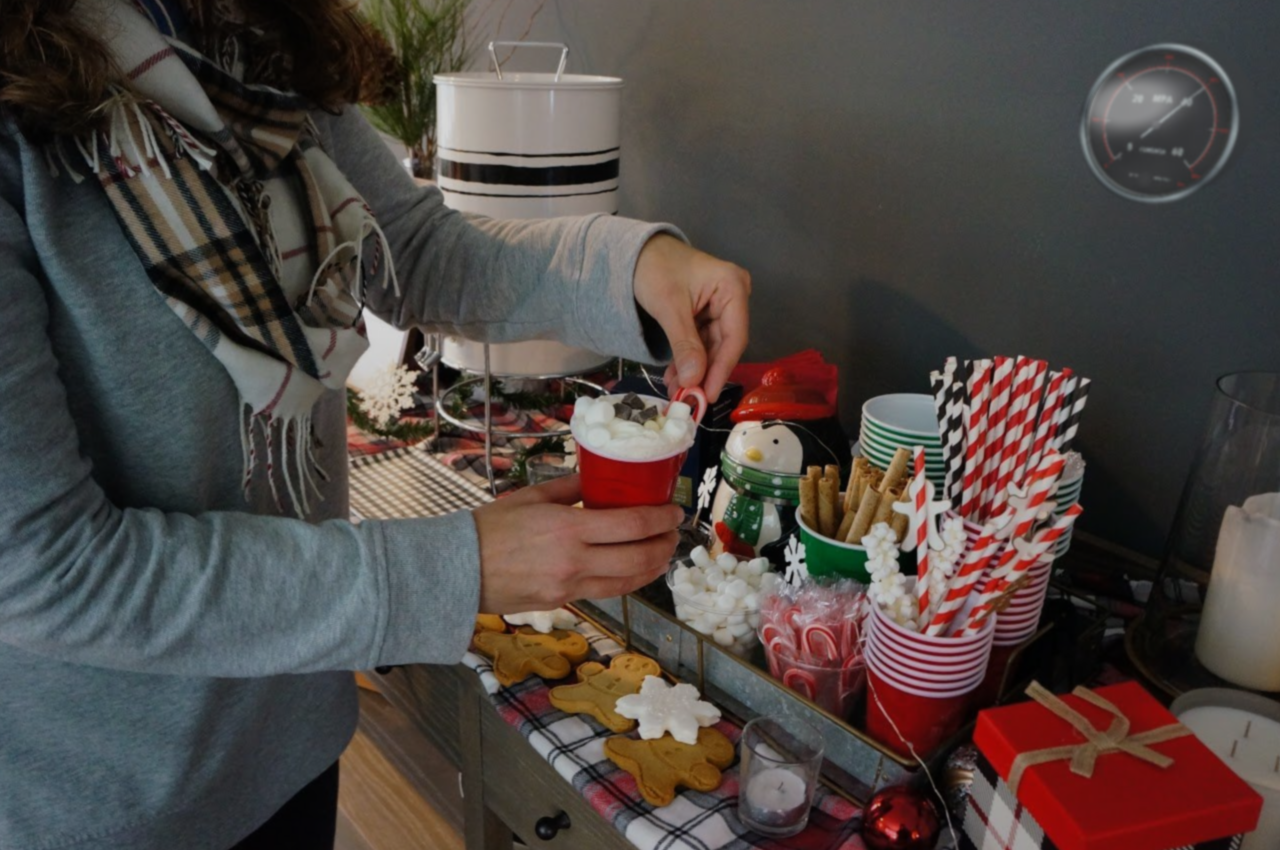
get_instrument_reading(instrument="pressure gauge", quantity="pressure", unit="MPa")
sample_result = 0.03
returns 40
